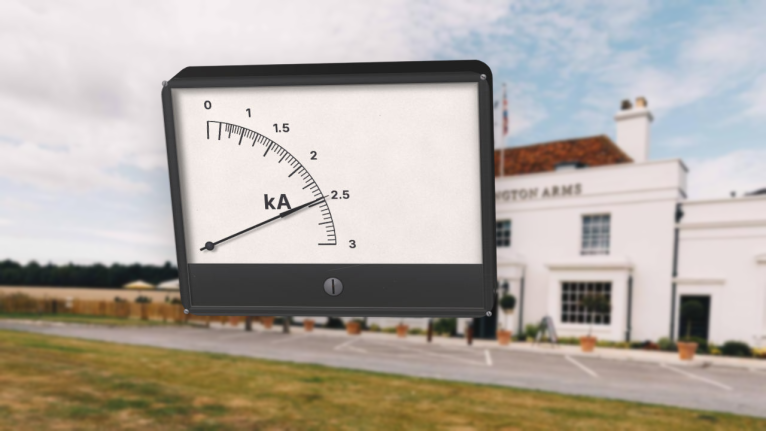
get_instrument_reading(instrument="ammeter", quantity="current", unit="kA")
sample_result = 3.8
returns 2.45
